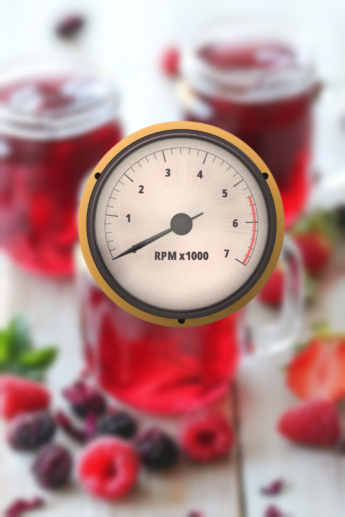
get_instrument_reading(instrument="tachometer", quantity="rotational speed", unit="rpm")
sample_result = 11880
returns 0
